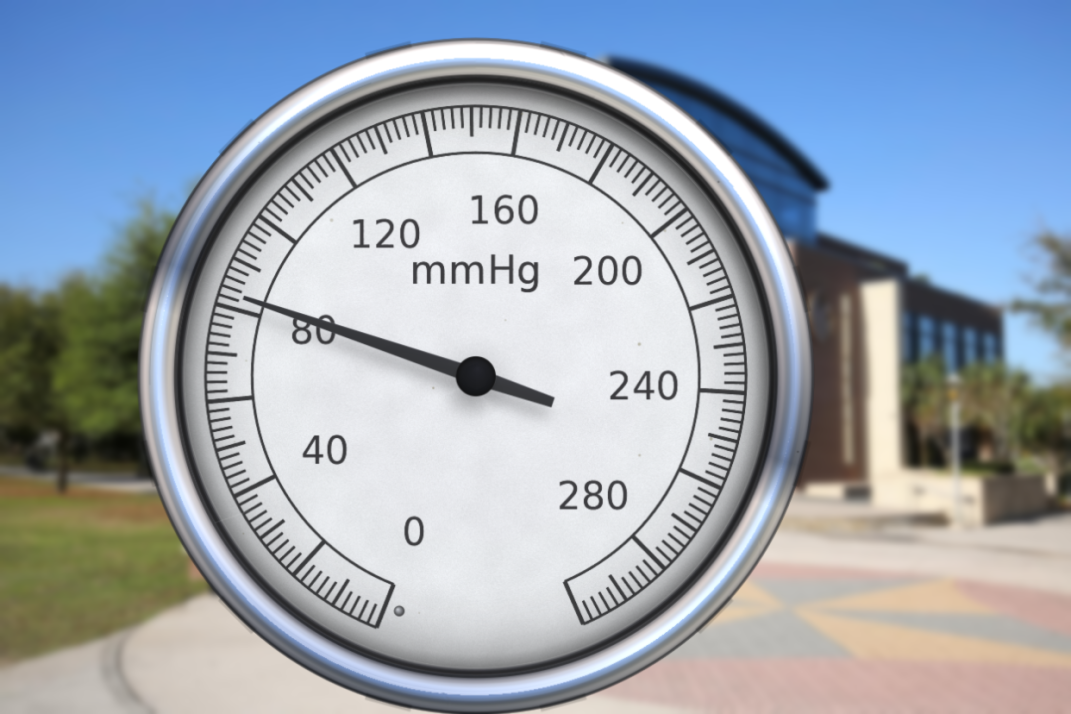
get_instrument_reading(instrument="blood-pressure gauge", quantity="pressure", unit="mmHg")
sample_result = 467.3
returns 83
